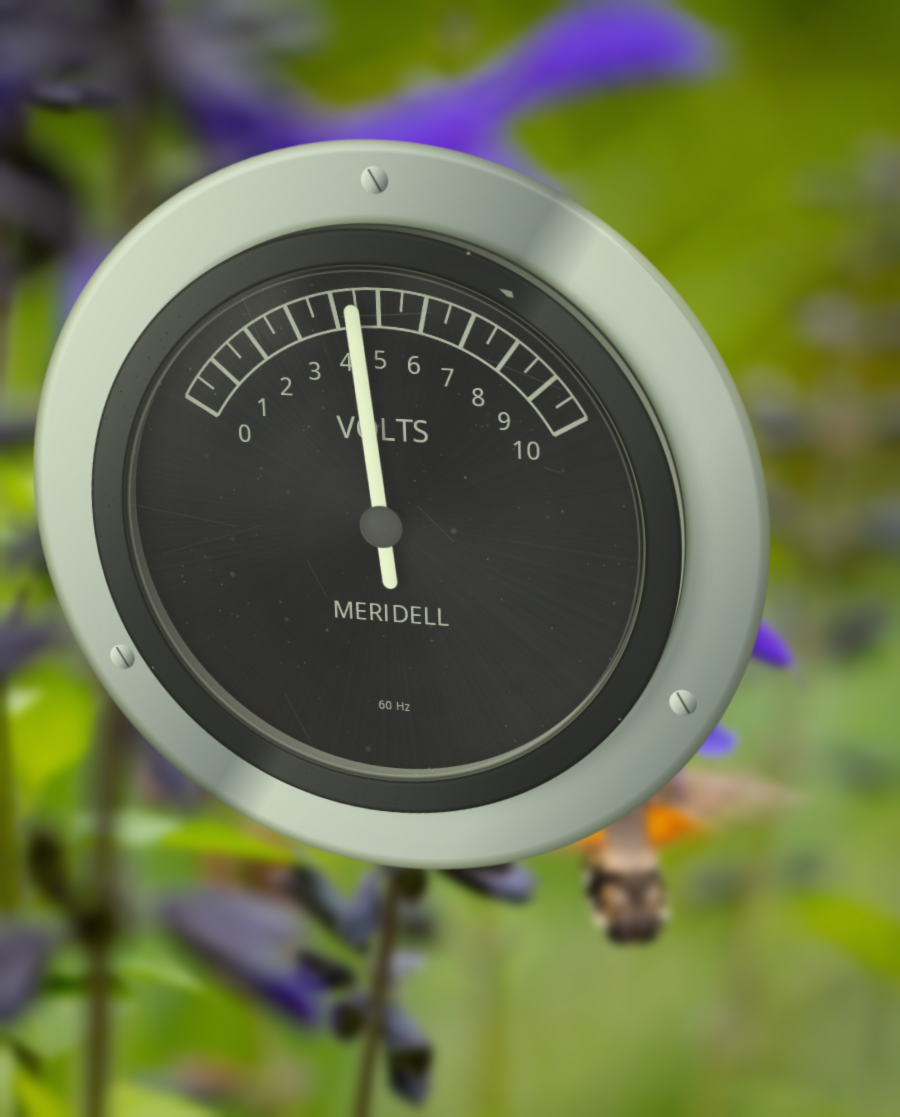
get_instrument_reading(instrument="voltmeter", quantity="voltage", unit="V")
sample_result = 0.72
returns 4.5
